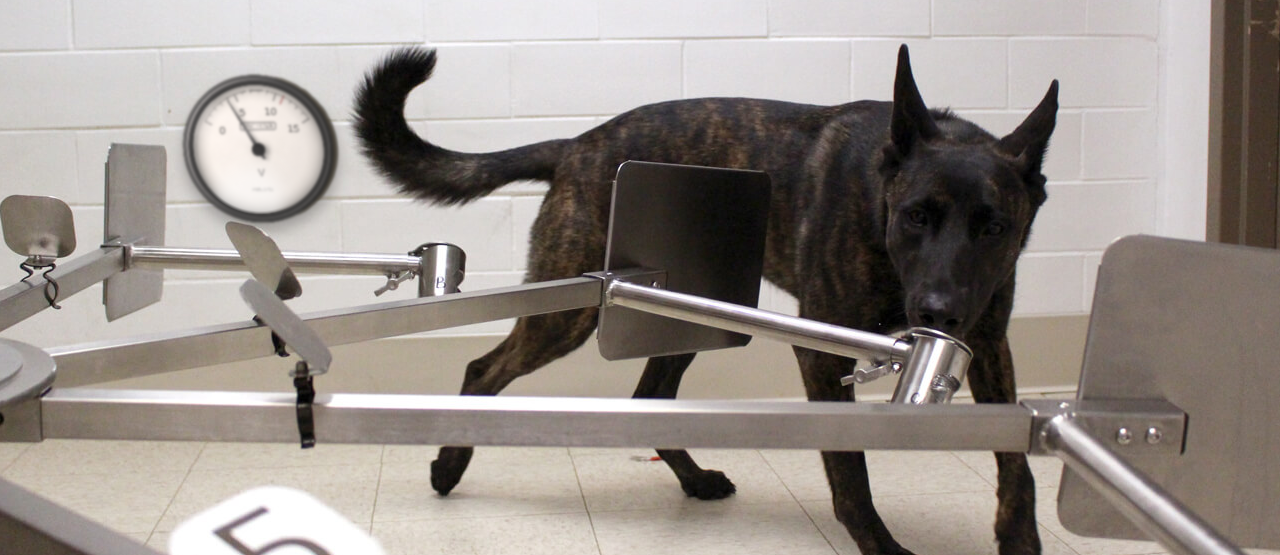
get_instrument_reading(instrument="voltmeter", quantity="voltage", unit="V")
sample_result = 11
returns 4
